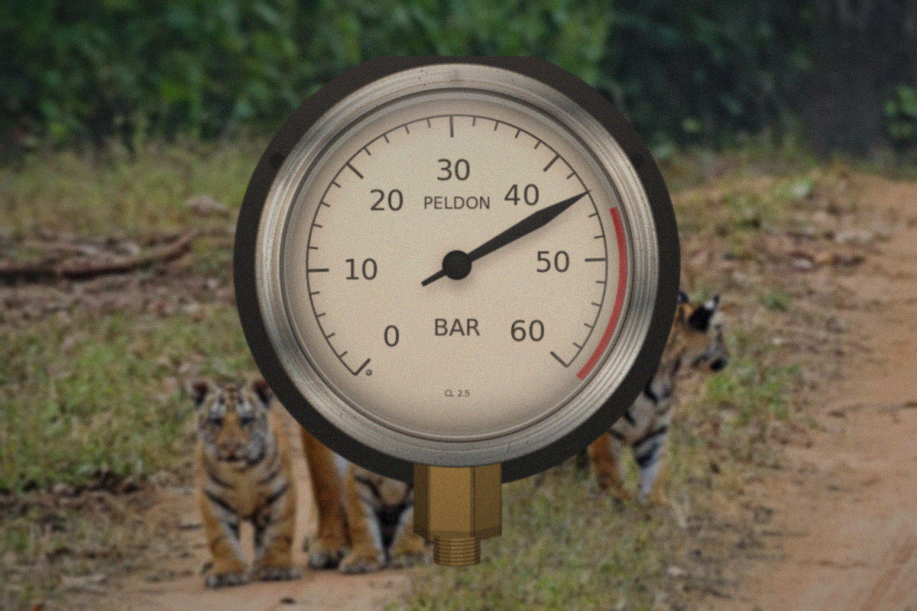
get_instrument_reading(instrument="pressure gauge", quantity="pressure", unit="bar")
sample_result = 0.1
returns 44
